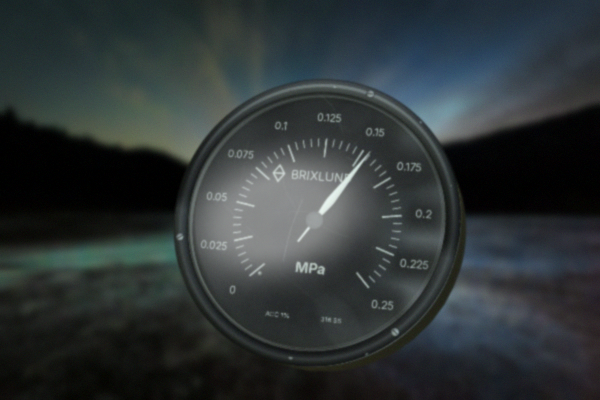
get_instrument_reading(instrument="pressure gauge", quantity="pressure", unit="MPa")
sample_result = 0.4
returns 0.155
